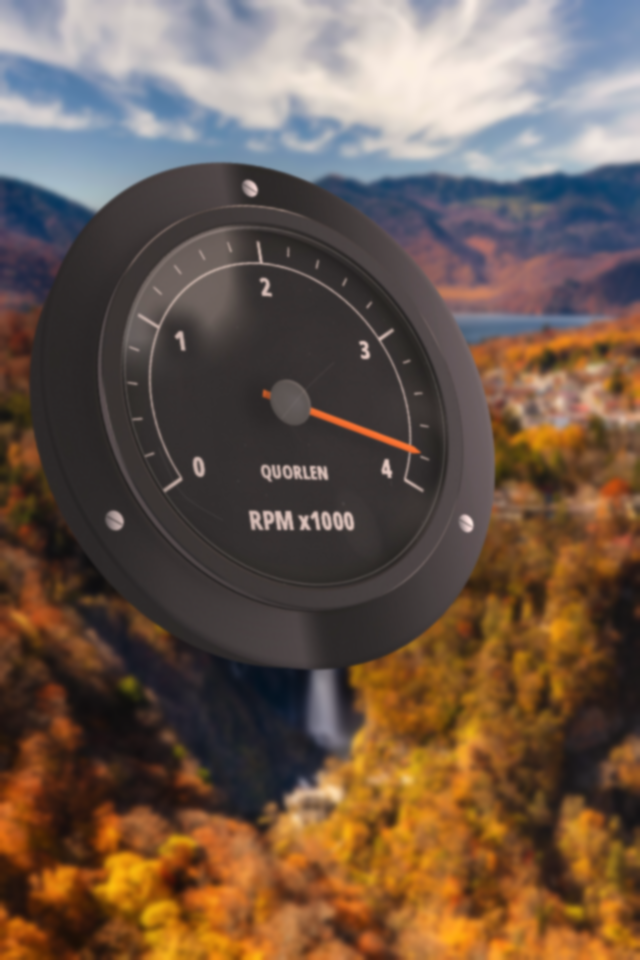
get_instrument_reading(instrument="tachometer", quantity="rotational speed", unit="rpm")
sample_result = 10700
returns 3800
